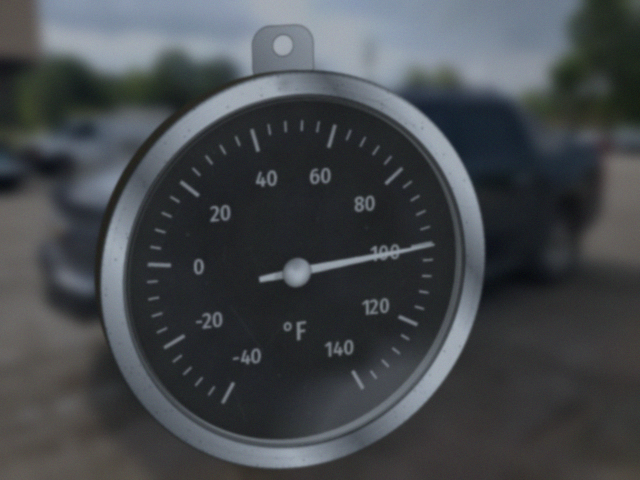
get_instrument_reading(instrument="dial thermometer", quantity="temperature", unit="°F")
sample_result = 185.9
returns 100
